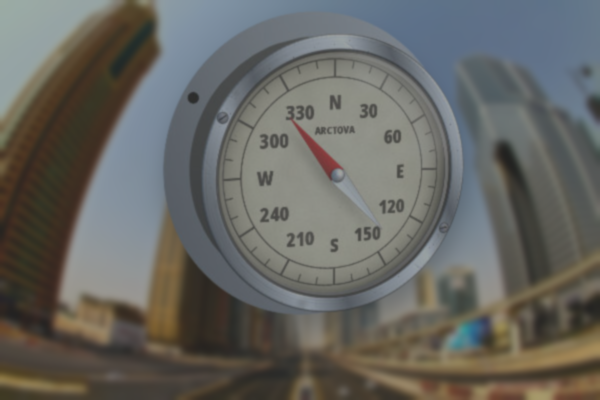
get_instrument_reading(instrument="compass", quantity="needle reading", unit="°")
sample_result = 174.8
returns 320
